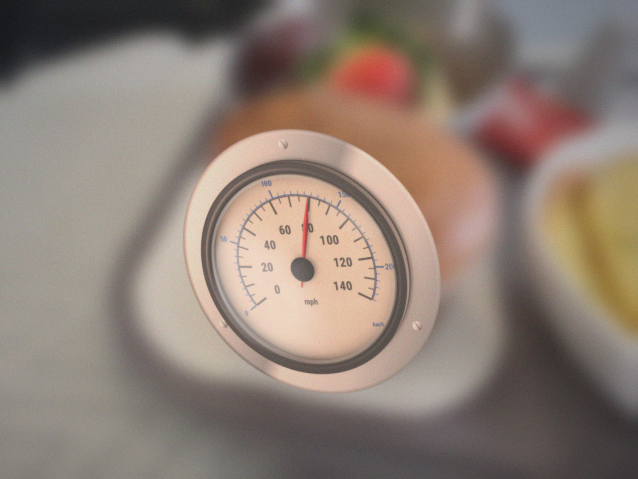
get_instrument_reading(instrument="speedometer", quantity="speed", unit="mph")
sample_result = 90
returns 80
